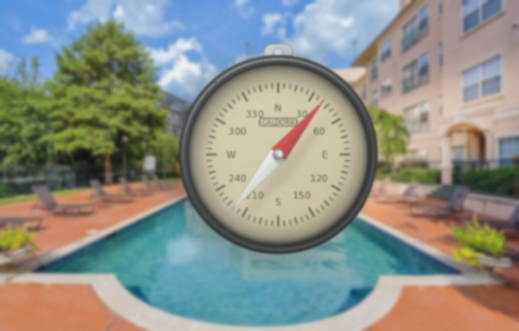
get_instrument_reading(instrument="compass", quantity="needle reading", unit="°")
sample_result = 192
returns 40
